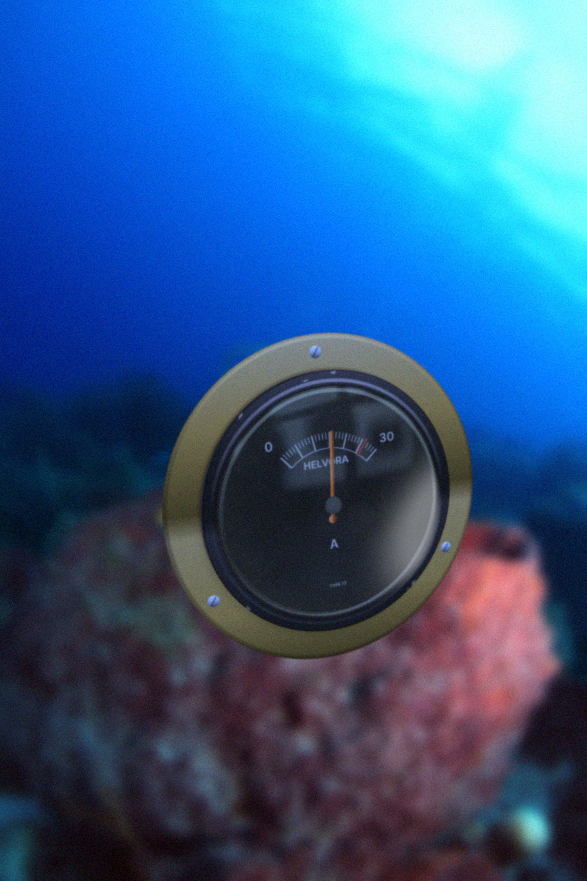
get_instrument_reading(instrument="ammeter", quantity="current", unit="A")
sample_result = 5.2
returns 15
